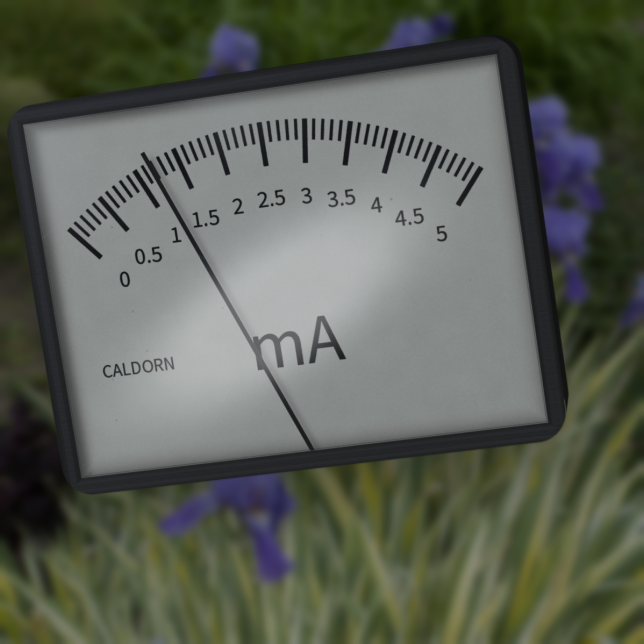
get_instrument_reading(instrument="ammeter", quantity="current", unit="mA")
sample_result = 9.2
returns 1.2
